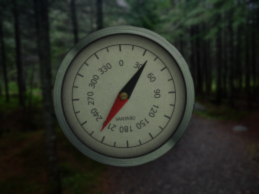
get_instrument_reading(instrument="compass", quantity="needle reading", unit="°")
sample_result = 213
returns 217.5
